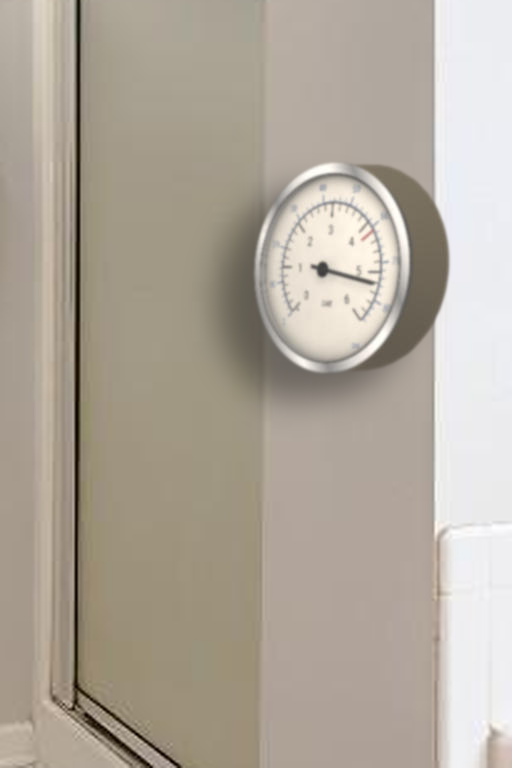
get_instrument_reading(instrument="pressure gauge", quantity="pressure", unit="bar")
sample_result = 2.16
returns 5.2
